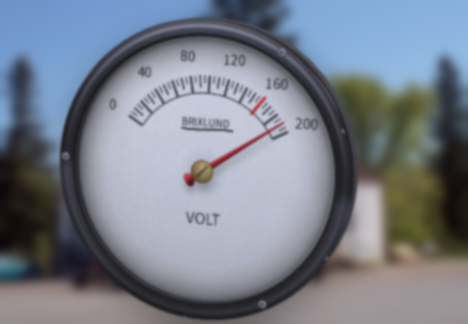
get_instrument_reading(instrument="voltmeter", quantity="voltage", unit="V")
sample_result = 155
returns 190
